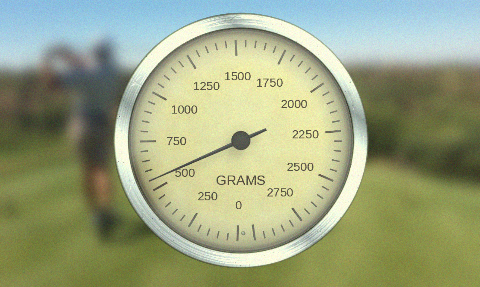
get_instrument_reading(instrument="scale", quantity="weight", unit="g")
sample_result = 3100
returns 550
